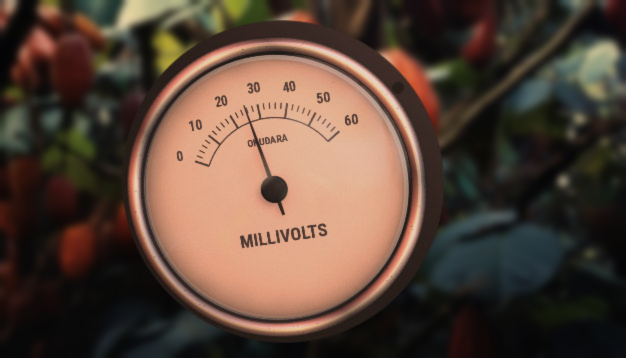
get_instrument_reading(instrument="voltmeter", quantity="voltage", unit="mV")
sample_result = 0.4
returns 26
